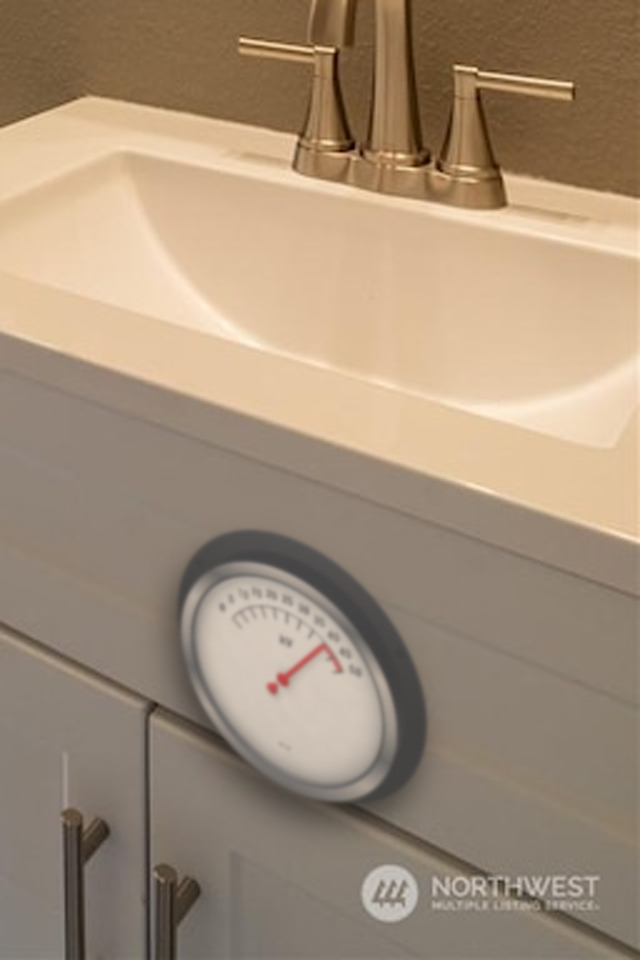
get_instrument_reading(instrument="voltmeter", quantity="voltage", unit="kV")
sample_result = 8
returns 40
